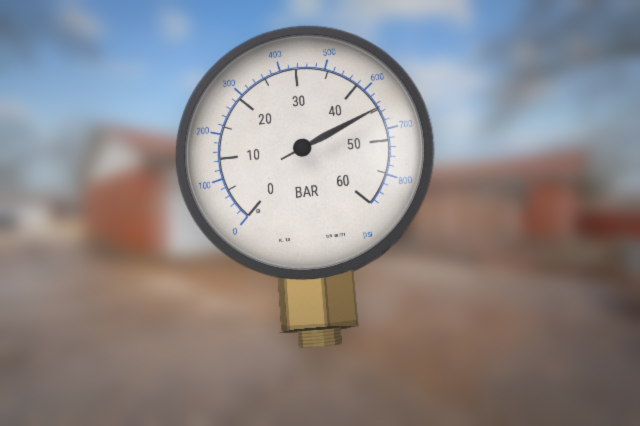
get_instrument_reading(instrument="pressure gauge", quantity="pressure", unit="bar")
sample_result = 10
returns 45
